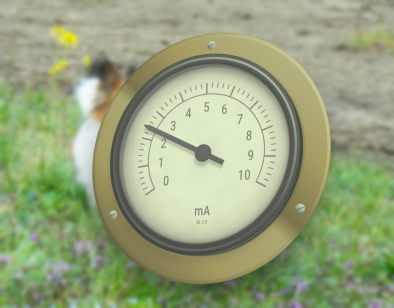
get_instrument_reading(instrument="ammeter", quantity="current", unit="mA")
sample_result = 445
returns 2.4
